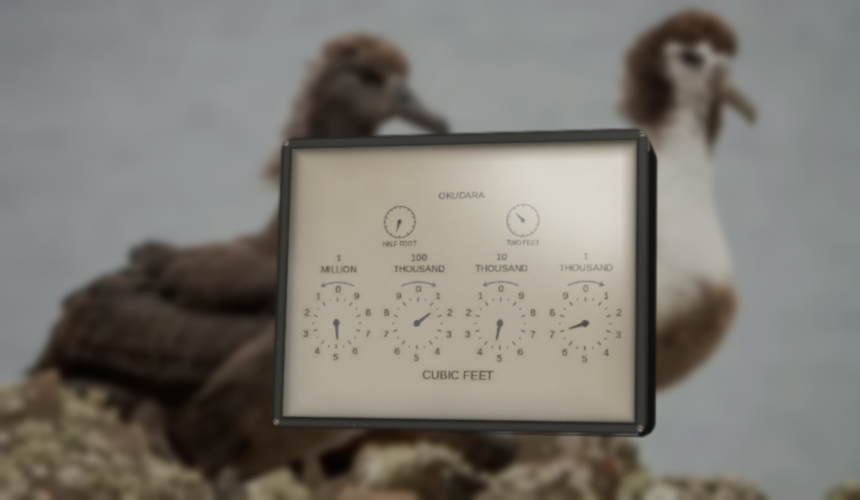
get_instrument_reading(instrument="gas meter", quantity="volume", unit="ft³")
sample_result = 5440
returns 514700
